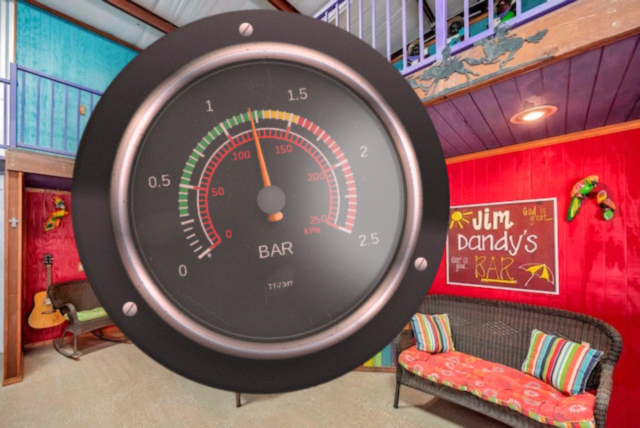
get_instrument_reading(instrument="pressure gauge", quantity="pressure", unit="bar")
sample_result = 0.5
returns 1.2
